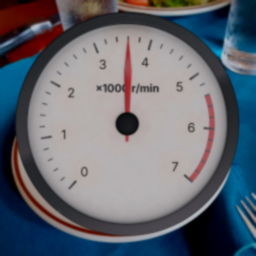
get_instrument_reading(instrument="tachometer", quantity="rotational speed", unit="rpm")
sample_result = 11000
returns 3600
